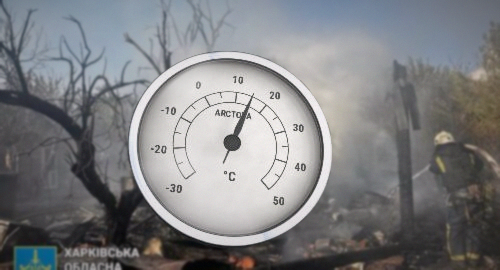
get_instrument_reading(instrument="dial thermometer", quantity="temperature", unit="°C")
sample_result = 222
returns 15
